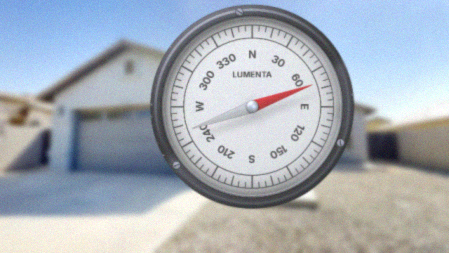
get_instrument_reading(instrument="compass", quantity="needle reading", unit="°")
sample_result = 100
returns 70
